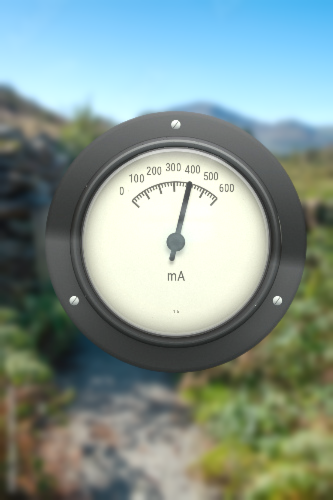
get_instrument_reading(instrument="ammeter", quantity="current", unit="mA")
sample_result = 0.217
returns 400
